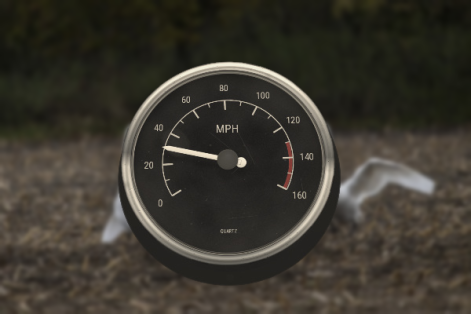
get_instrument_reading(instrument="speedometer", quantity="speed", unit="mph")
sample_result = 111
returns 30
